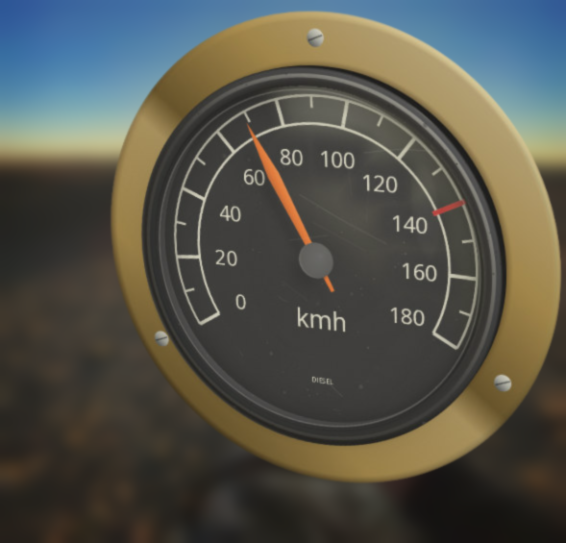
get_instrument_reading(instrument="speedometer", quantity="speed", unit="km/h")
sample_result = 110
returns 70
